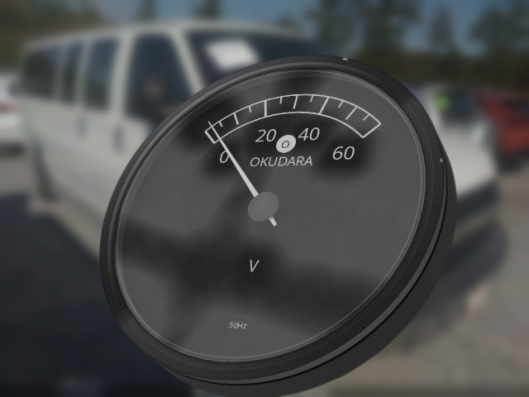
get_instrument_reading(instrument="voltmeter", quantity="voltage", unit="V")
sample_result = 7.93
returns 2.5
